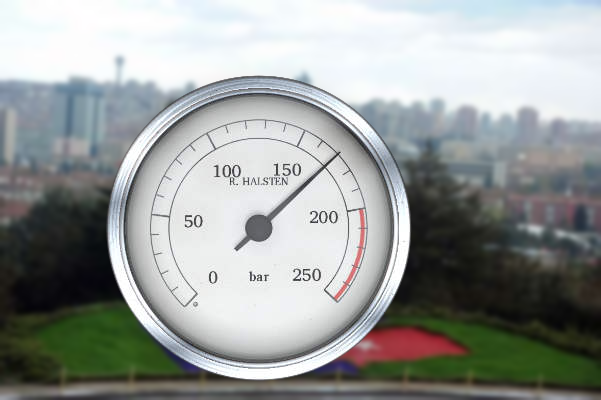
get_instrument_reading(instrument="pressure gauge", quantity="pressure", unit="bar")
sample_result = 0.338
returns 170
